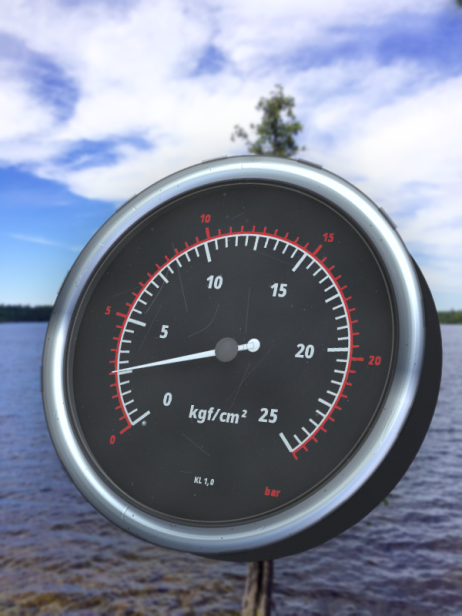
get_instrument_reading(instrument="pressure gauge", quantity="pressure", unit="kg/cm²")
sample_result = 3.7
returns 2.5
